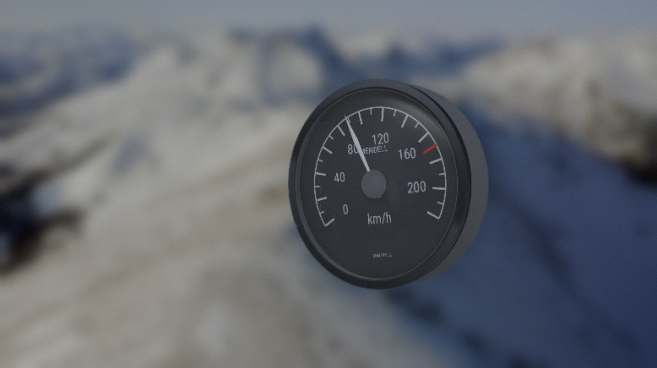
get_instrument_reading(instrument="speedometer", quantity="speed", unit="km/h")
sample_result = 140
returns 90
